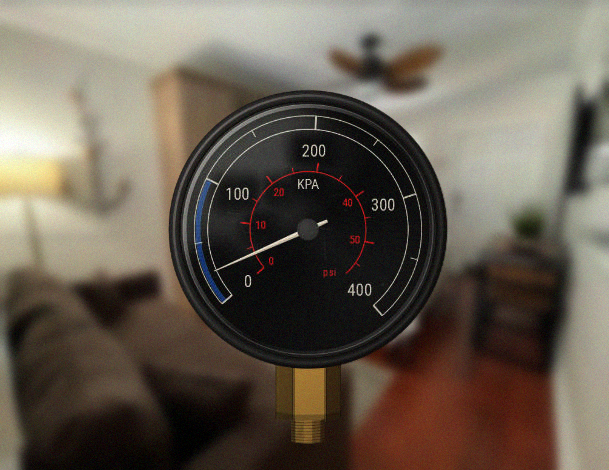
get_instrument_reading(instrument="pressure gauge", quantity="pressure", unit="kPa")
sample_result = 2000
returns 25
